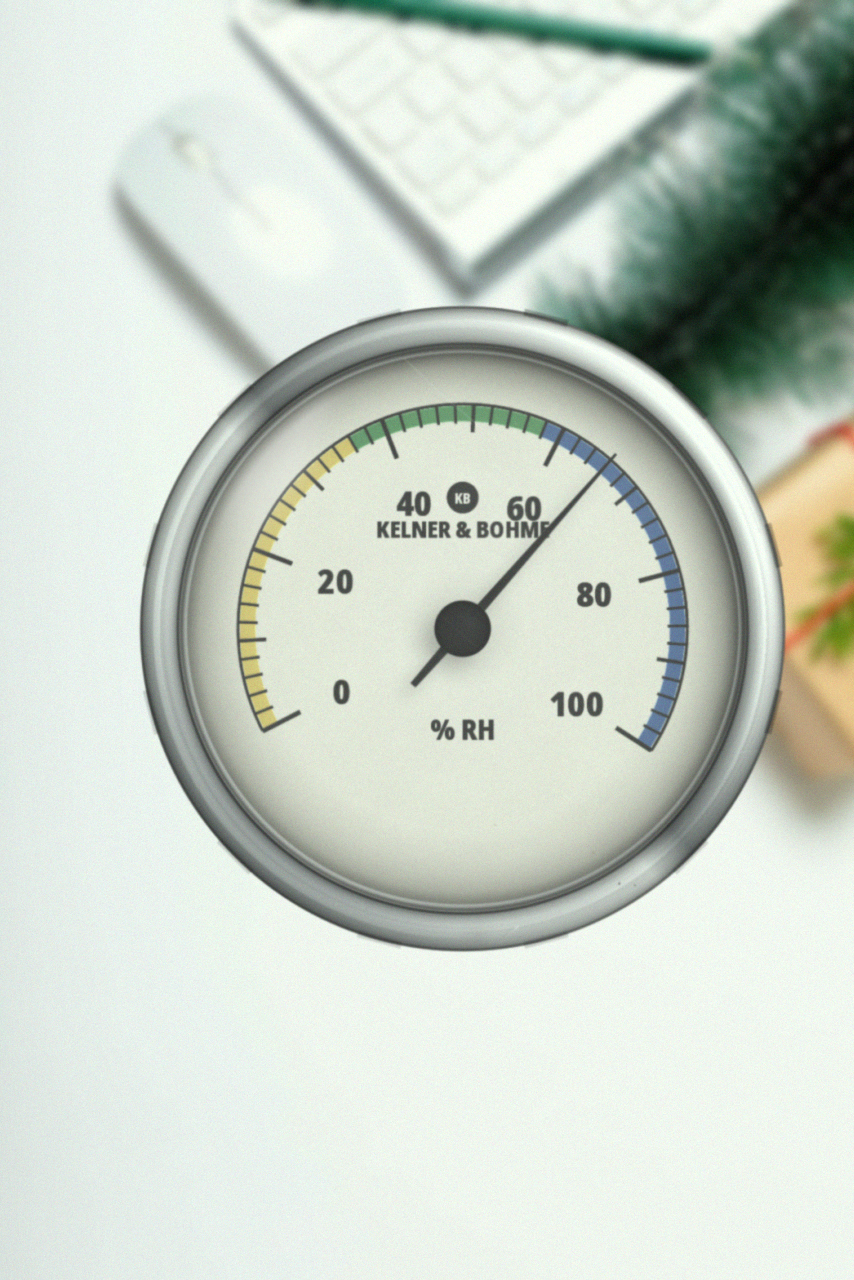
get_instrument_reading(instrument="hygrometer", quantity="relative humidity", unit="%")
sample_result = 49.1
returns 66
